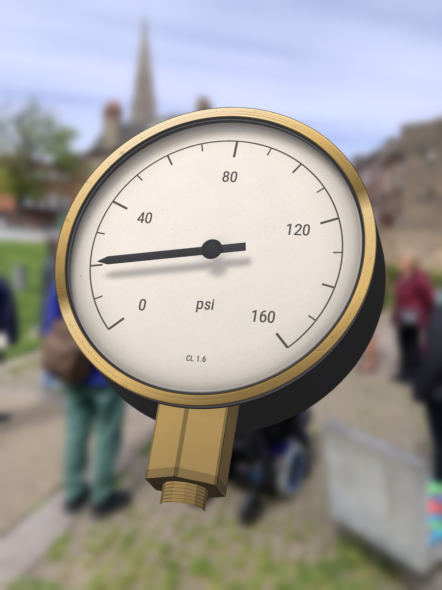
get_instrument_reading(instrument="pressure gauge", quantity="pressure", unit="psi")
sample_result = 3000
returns 20
